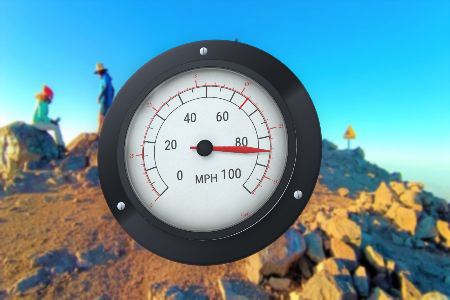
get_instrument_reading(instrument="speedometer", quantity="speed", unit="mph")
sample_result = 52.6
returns 85
